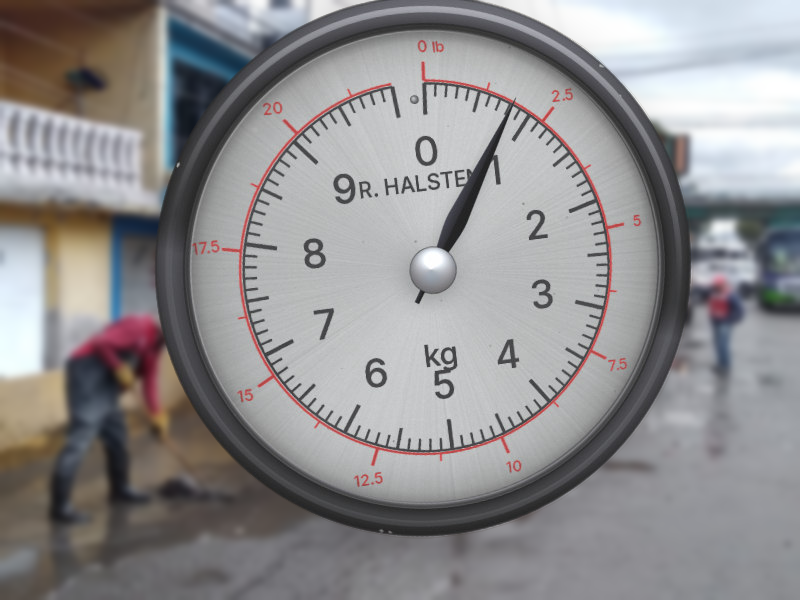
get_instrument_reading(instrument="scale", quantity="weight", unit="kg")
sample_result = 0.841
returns 0.8
